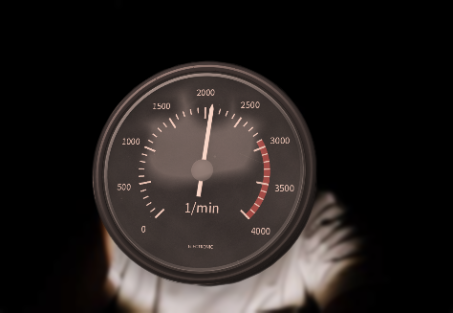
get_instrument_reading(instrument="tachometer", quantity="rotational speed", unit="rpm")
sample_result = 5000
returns 2100
